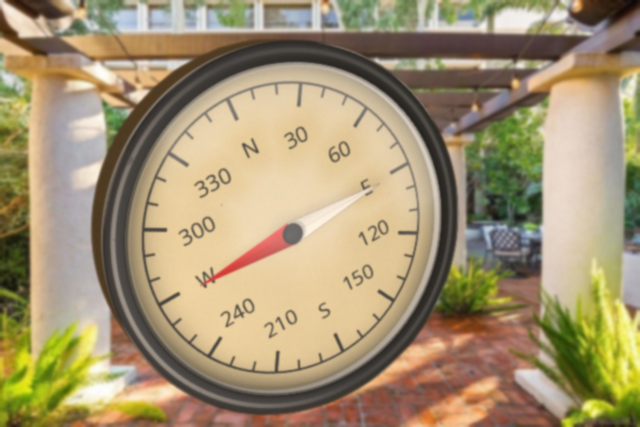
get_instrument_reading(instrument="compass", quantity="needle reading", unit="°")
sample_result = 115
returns 270
